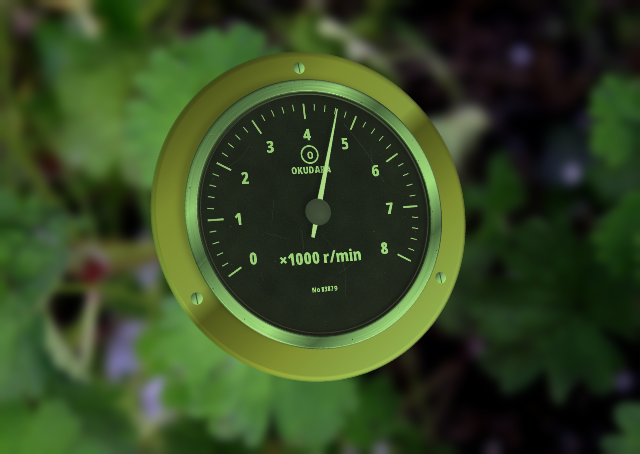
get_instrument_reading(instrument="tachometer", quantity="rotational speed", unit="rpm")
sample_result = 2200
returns 4600
